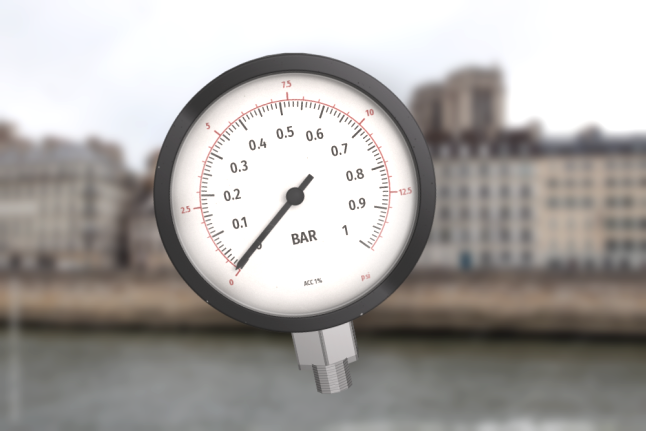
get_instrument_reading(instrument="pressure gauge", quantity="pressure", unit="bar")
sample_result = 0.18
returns 0.01
